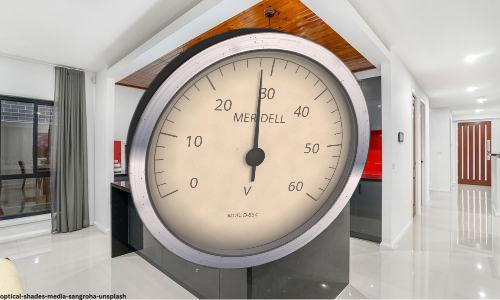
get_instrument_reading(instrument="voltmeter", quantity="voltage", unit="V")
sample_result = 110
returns 28
